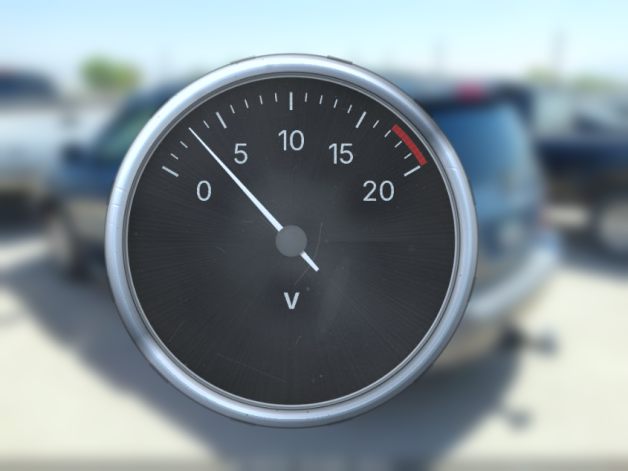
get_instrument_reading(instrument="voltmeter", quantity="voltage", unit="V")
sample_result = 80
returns 3
